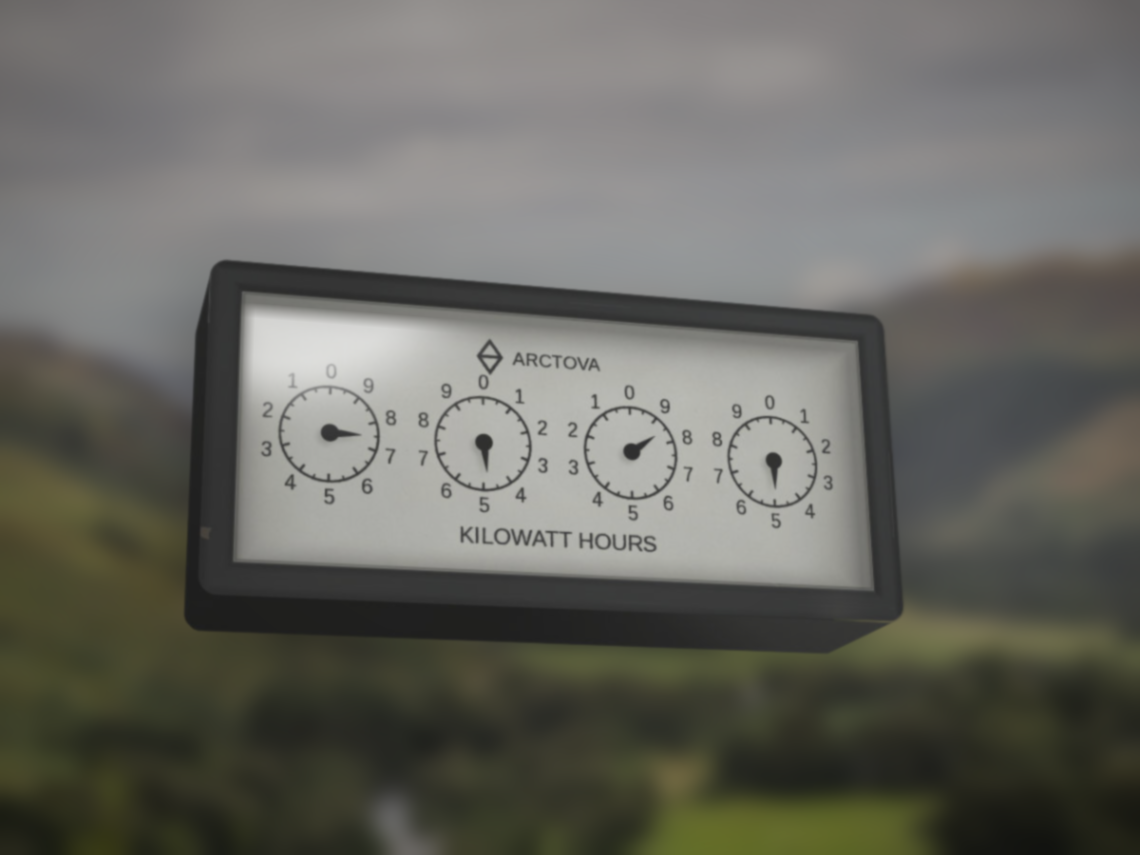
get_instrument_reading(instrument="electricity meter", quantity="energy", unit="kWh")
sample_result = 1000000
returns 7485
